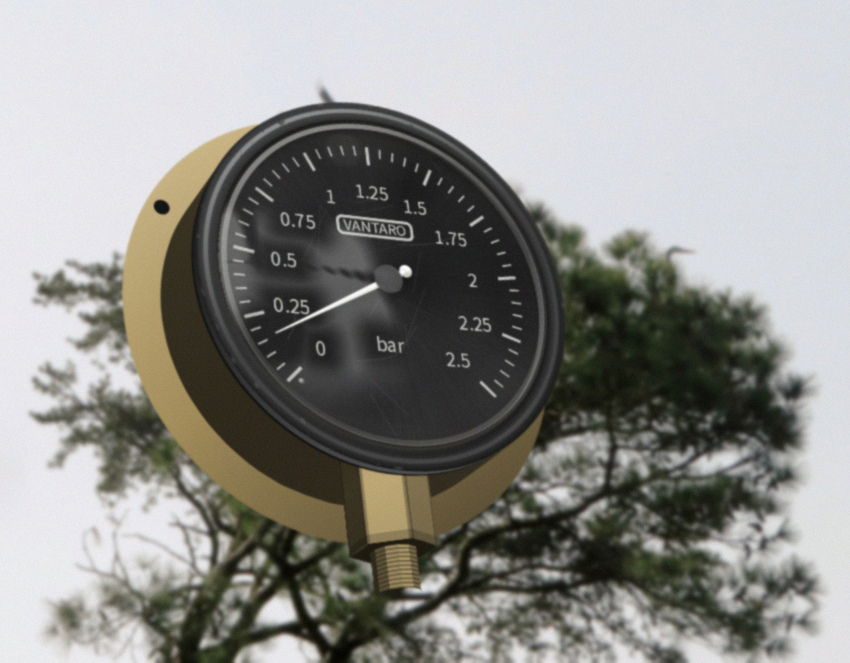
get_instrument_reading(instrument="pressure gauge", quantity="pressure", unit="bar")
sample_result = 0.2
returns 0.15
